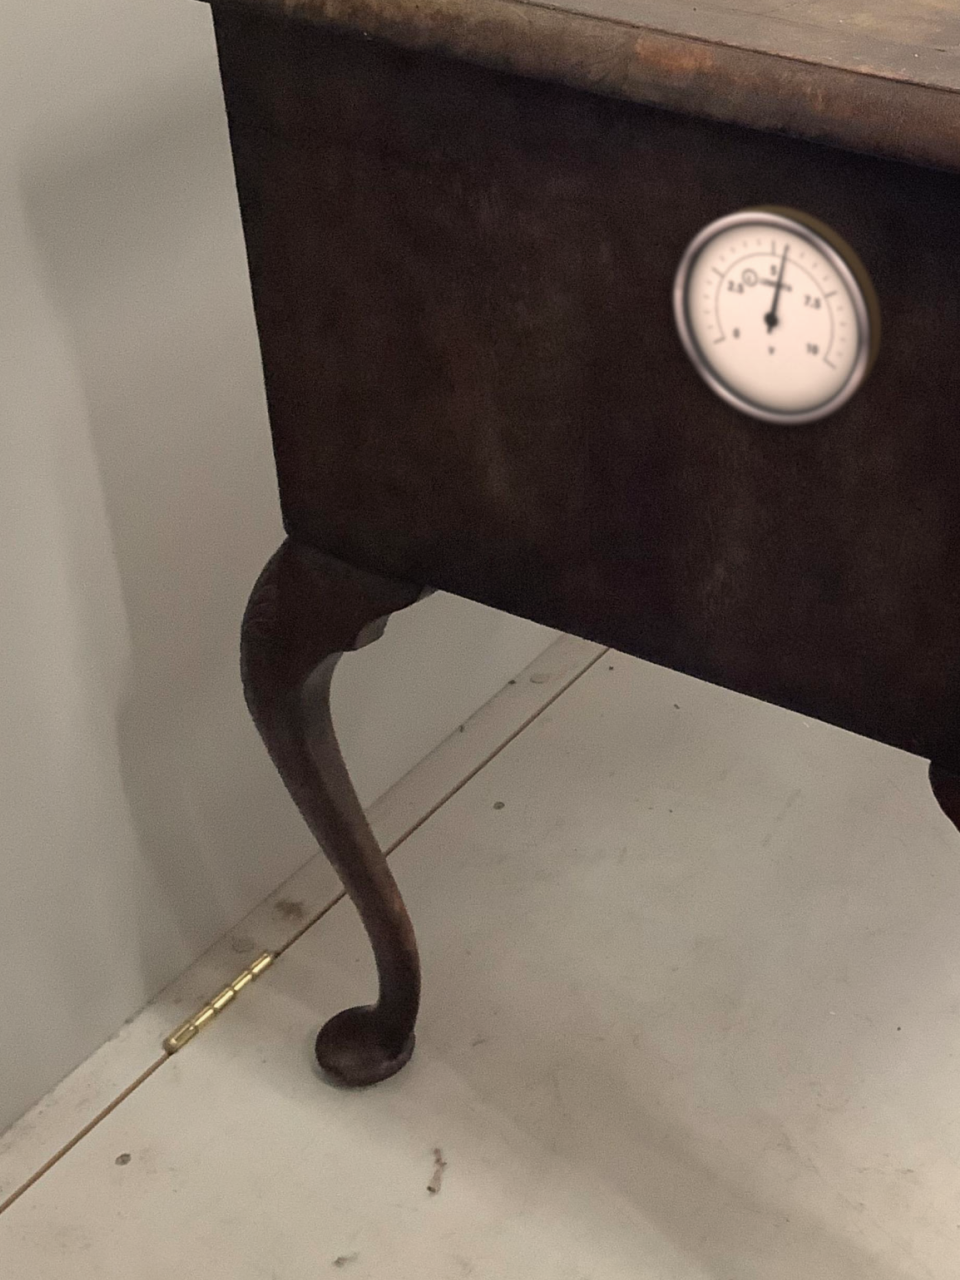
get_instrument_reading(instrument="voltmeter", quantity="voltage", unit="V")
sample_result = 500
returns 5.5
